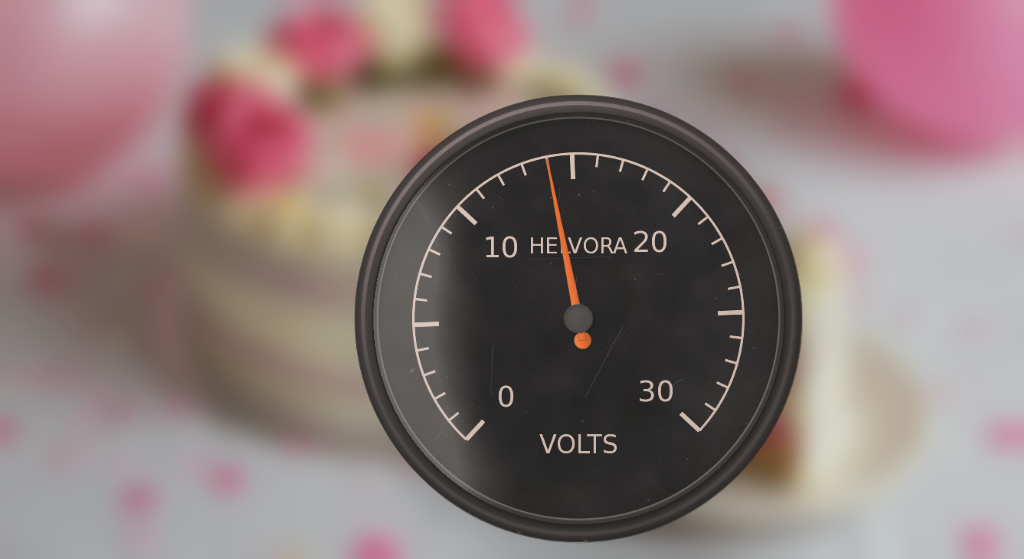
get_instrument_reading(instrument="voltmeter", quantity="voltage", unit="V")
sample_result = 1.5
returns 14
